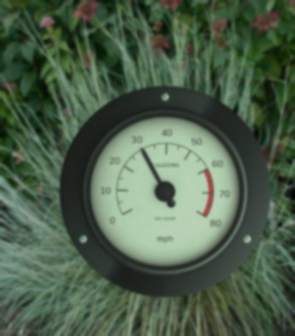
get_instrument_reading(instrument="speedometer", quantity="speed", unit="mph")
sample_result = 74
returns 30
